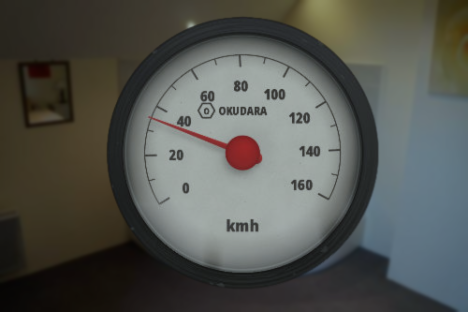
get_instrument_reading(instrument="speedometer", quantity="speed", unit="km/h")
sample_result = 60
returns 35
